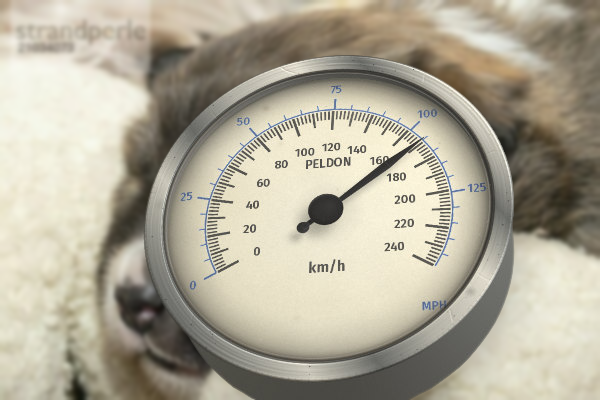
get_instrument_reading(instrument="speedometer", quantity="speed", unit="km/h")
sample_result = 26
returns 170
